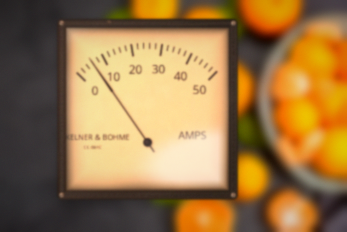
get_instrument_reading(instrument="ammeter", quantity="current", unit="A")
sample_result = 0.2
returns 6
